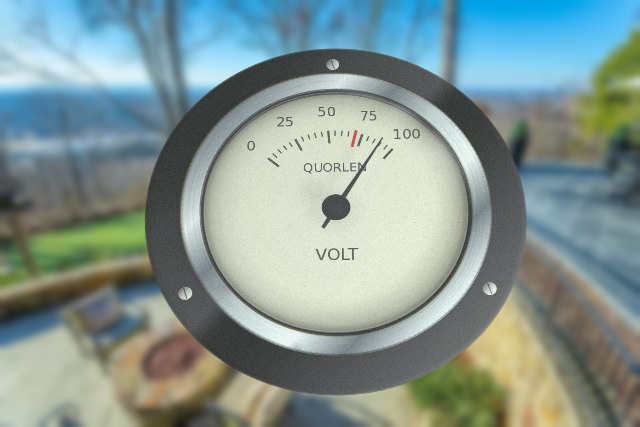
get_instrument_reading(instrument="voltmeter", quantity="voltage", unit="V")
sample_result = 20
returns 90
